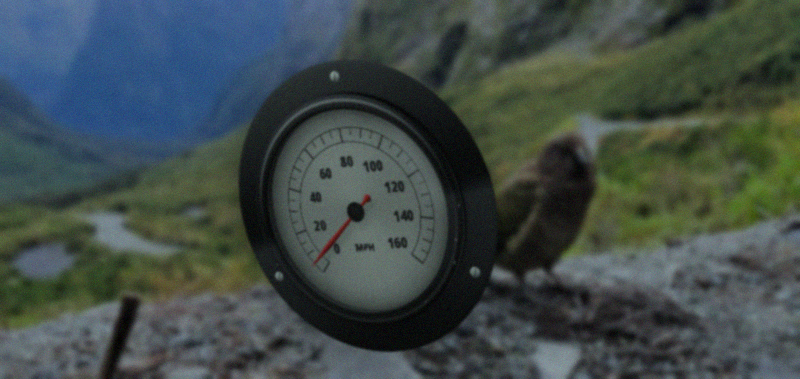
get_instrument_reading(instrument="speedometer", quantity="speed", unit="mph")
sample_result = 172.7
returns 5
